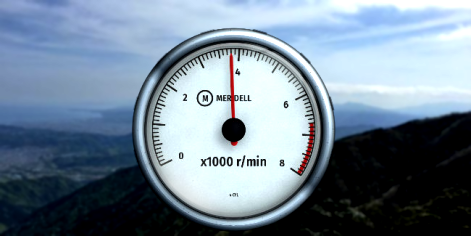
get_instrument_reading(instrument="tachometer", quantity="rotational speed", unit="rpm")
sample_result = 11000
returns 3800
